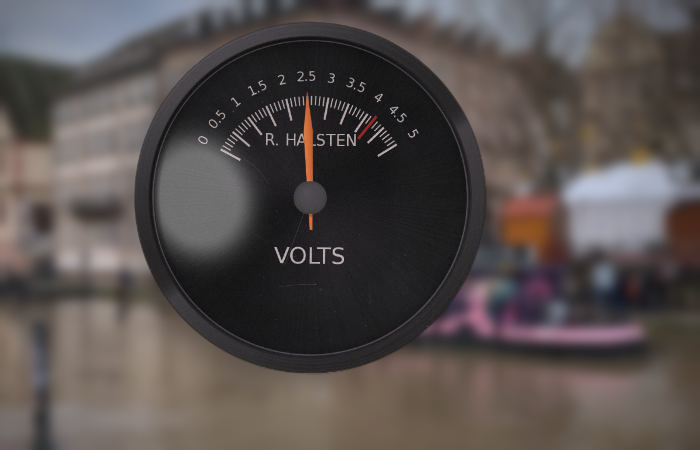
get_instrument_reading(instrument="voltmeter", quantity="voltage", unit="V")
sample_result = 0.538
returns 2.5
